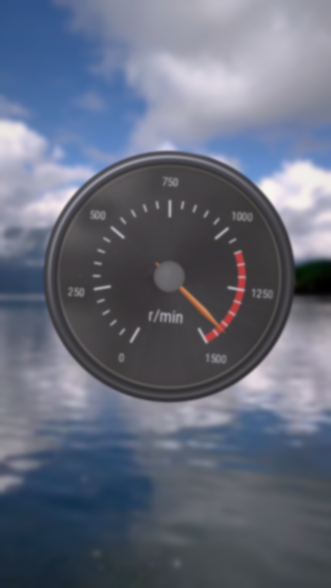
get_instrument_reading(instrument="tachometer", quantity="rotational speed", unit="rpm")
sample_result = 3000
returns 1425
